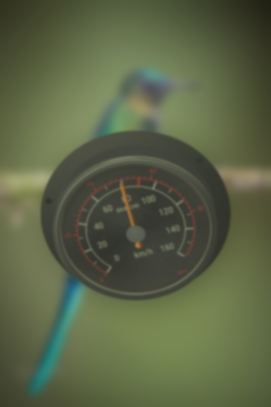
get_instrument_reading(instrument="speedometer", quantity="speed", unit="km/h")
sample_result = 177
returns 80
